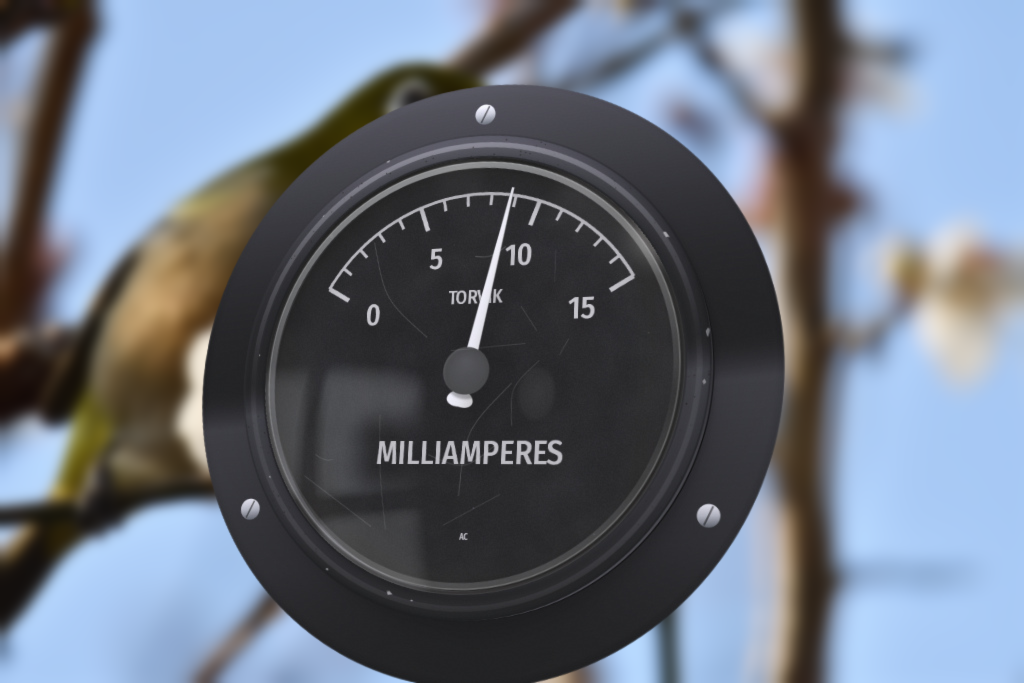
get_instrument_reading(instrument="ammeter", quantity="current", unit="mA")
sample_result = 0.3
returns 9
